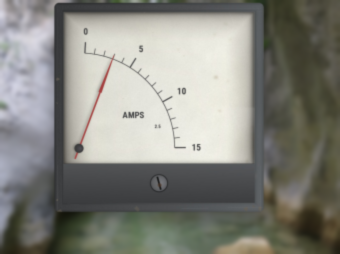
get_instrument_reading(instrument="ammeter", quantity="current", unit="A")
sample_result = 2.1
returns 3
